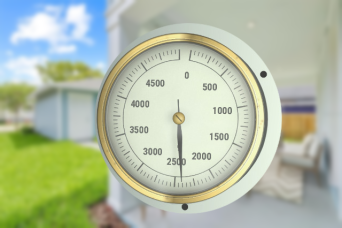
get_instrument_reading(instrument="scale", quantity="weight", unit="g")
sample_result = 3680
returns 2400
